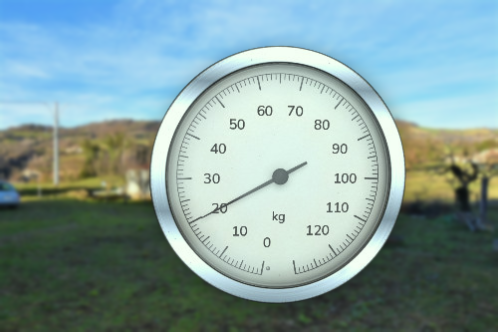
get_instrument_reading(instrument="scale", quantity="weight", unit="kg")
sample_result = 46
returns 20
